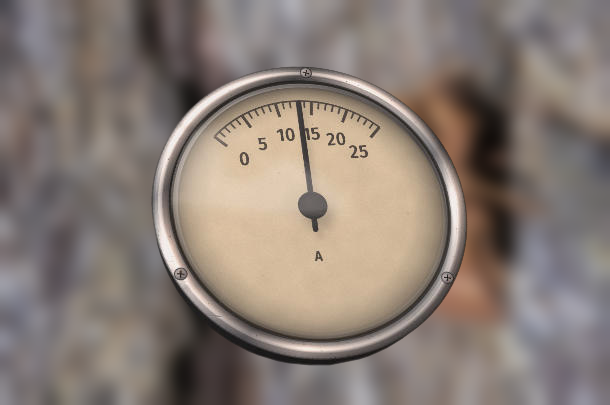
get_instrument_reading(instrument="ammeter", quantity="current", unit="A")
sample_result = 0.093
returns 13
